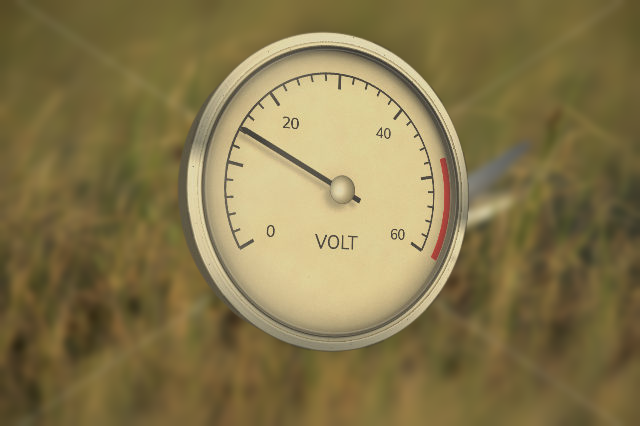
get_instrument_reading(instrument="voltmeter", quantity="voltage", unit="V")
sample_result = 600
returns 14
